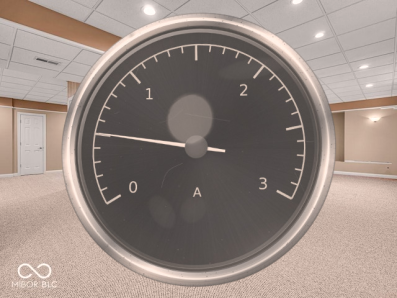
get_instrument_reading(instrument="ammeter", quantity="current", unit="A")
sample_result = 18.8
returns 0.5
